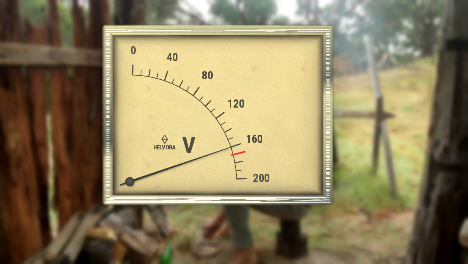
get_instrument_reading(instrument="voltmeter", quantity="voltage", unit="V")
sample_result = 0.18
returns 160
